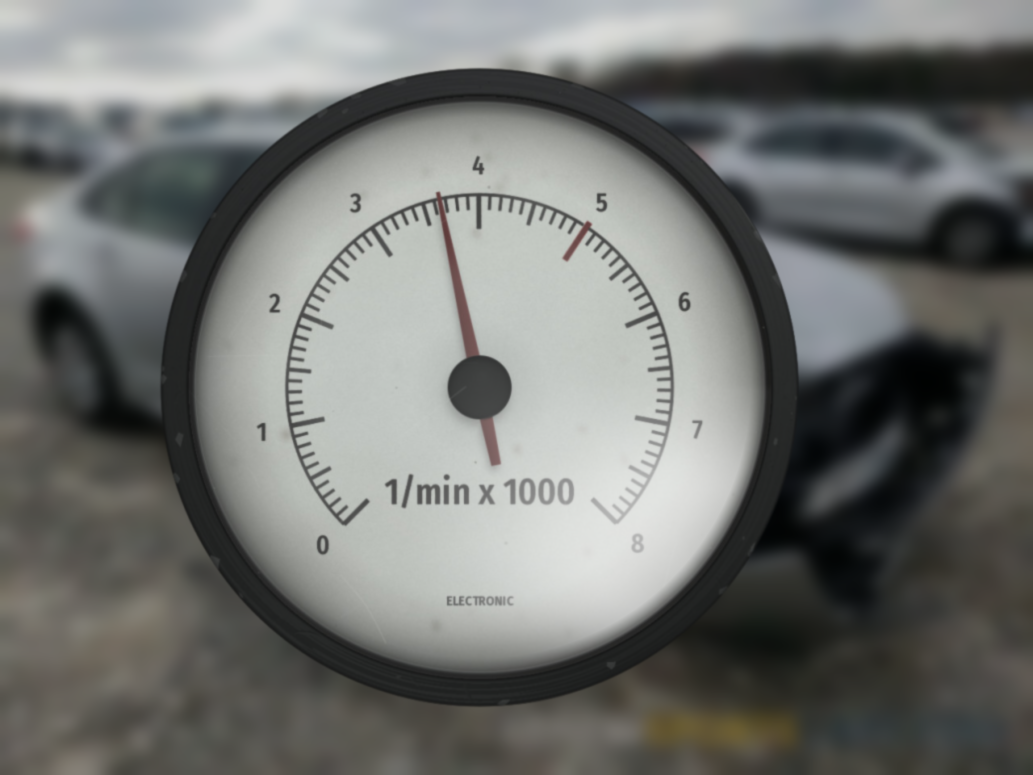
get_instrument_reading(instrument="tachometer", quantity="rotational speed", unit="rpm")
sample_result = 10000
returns 3650
